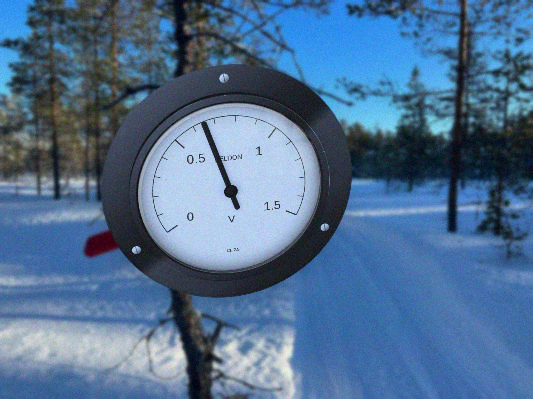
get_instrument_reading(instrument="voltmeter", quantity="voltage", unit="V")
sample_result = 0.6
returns 0.65
